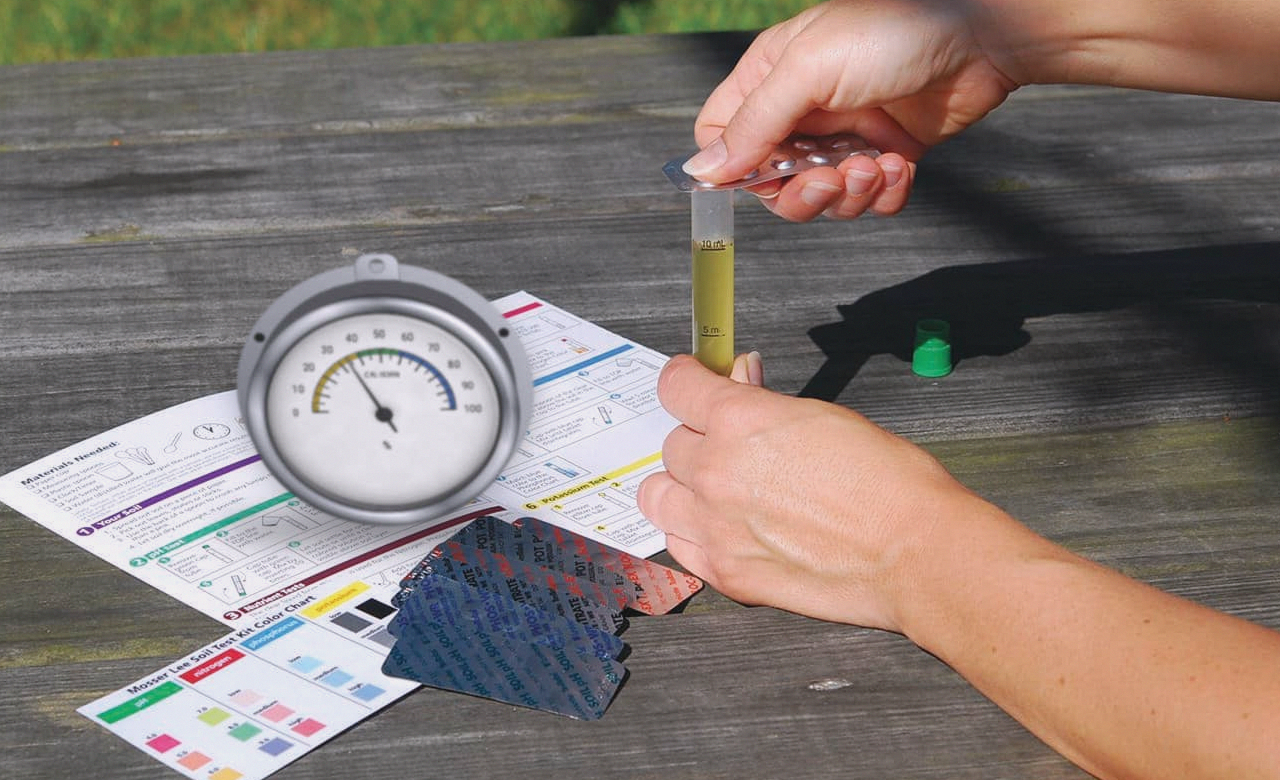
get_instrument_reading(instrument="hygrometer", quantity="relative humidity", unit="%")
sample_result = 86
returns 35
